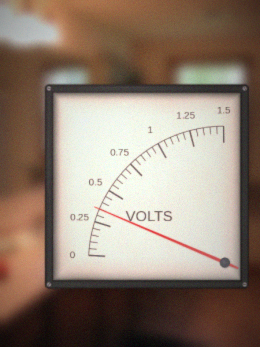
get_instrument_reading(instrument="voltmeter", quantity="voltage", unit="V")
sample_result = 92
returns 0.35
